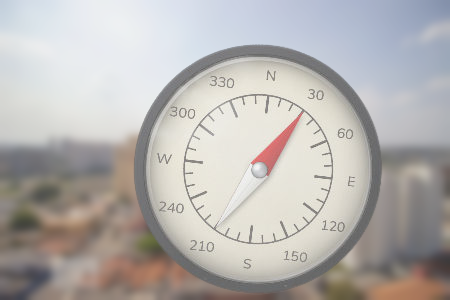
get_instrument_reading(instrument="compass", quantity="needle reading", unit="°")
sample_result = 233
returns 30
